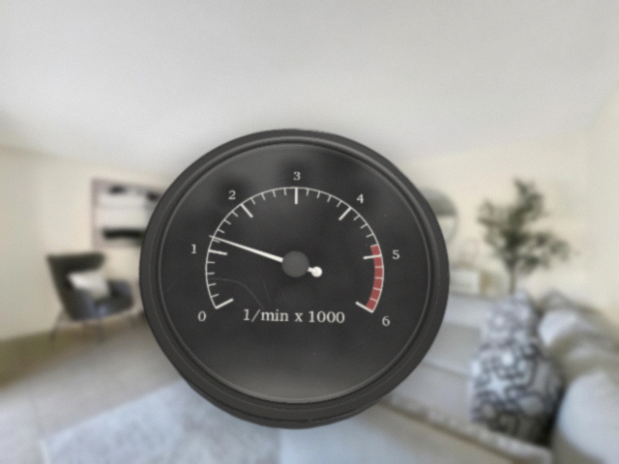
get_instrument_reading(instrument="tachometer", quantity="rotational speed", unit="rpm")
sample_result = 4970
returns 1200
